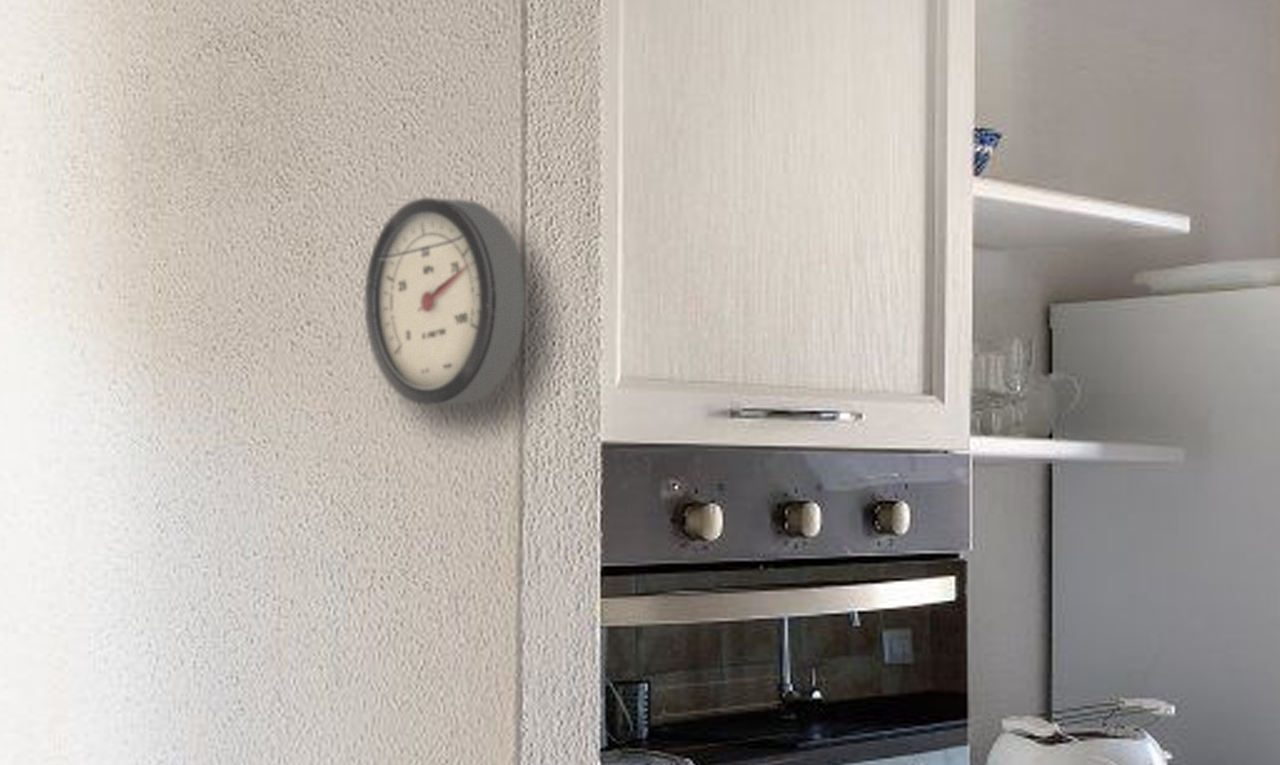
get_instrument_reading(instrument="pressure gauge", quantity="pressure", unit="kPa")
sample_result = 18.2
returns 80
